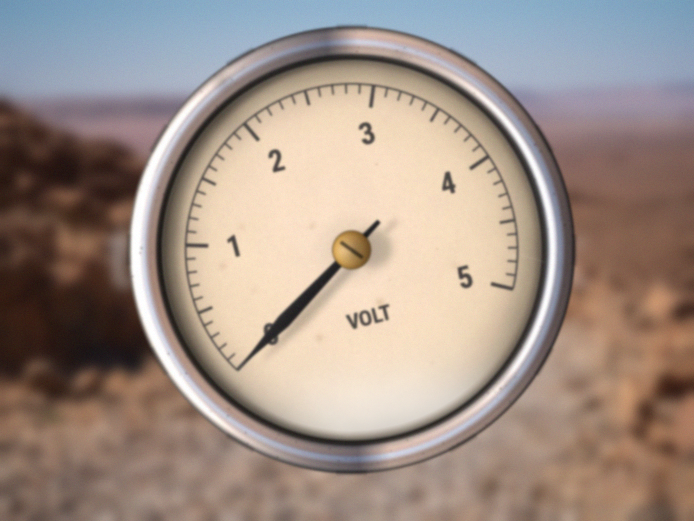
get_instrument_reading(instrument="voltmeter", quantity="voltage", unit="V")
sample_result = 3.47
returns 0
